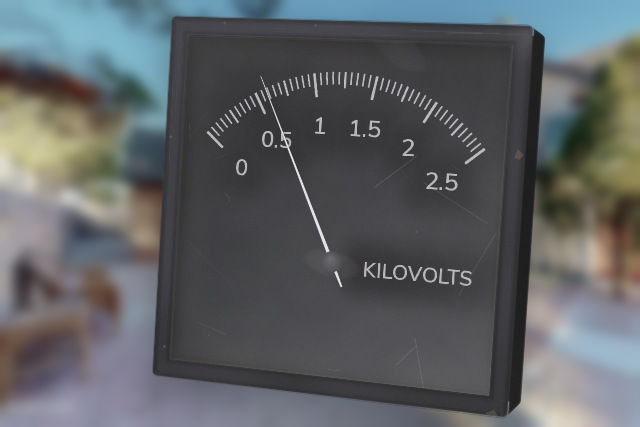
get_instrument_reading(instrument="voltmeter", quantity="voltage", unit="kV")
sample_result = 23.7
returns 0.6
